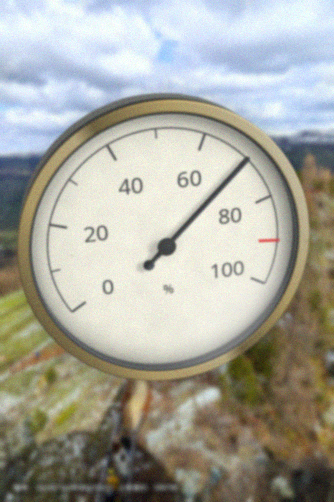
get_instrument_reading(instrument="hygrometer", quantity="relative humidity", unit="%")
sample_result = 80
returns 70
